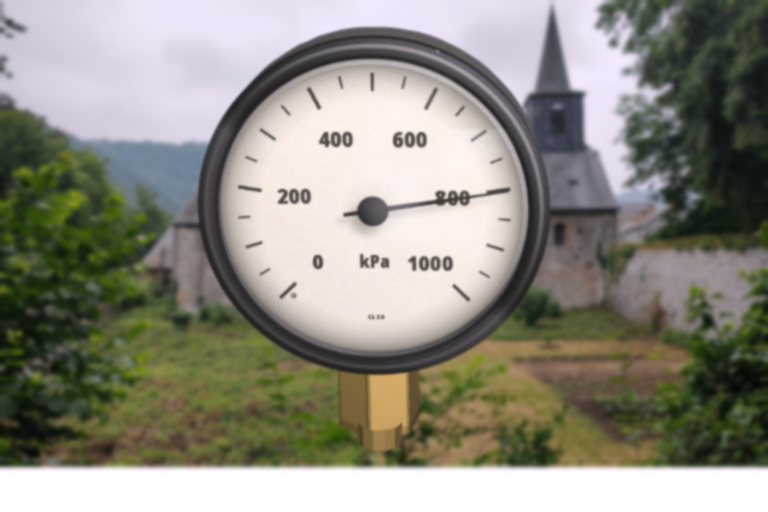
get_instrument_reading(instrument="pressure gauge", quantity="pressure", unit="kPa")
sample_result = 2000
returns 800
